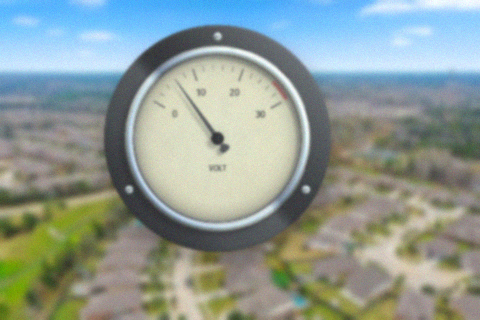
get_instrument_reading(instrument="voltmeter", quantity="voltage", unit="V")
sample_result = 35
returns 6
